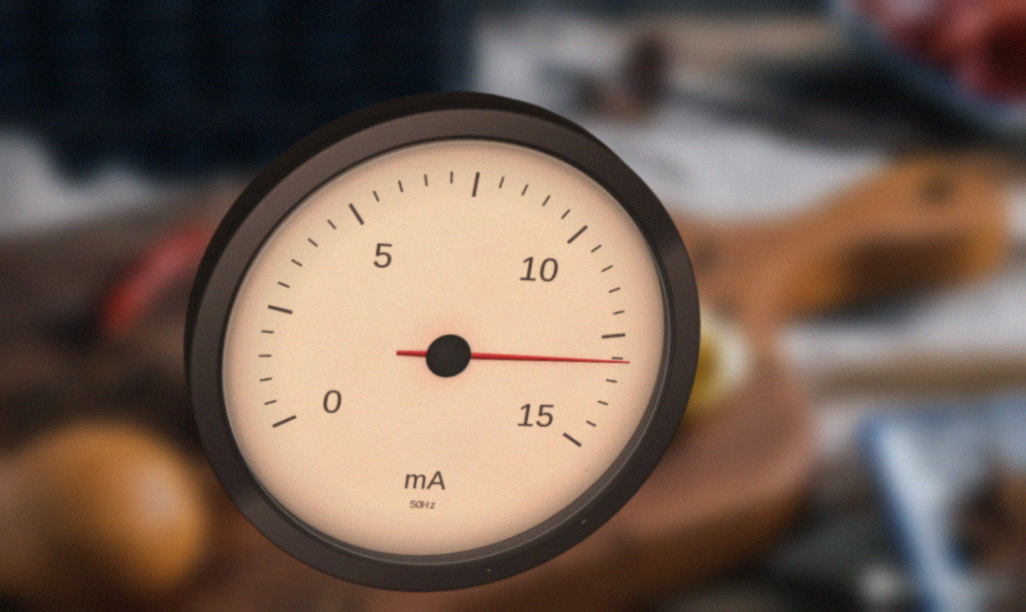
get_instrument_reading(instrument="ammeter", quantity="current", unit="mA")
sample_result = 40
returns 13
